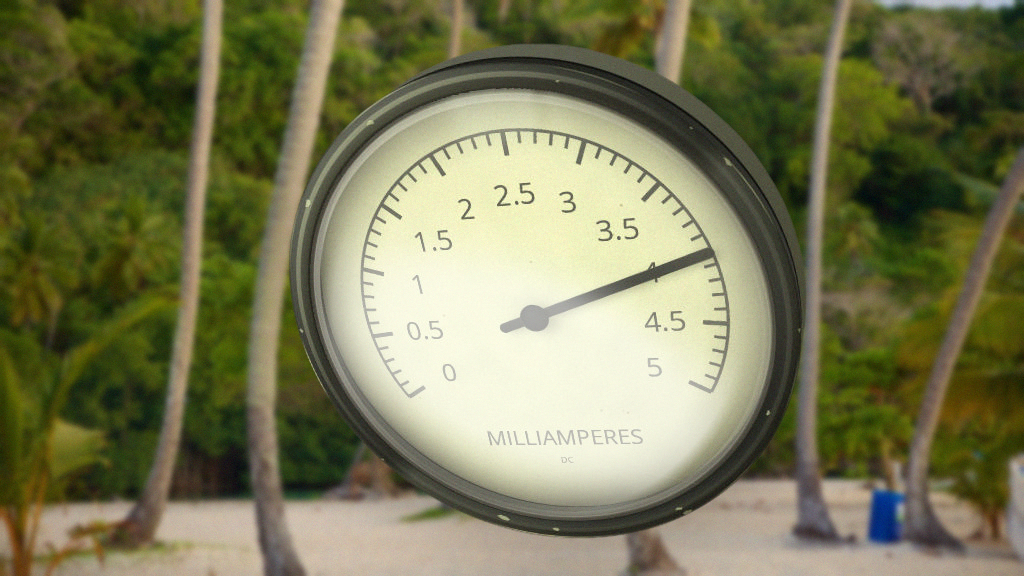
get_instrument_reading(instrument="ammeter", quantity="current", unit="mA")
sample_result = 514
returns 4
